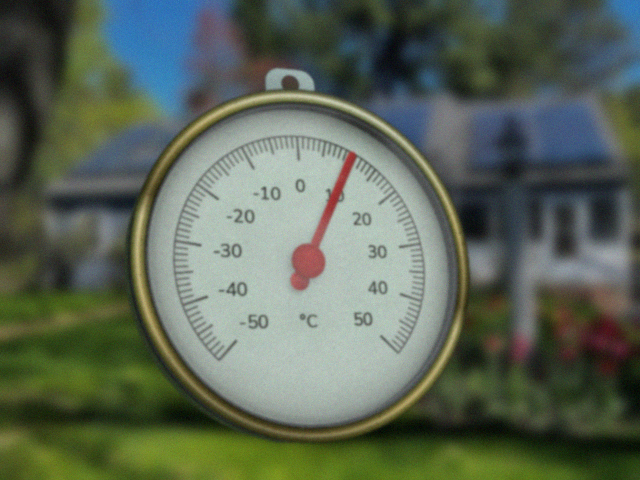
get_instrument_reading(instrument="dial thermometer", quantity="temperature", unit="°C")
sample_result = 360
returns 10
